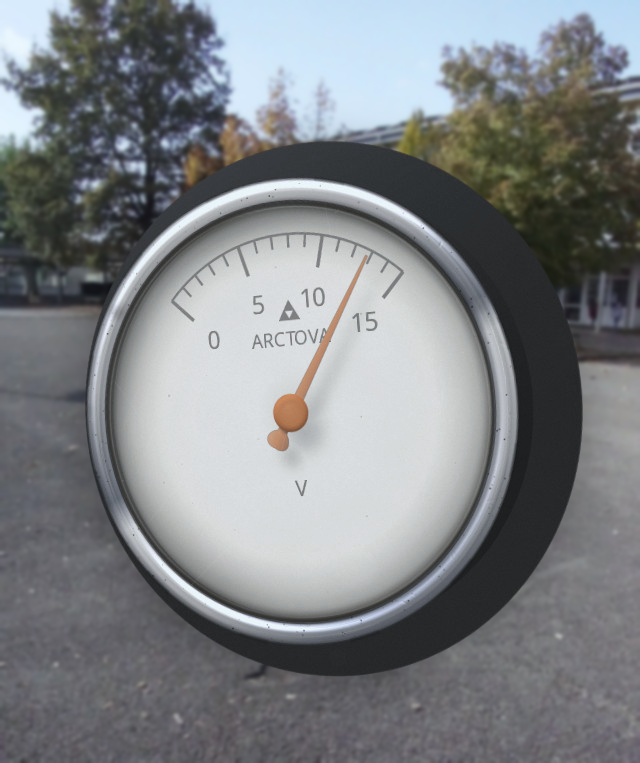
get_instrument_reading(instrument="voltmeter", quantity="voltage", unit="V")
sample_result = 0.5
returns 13
